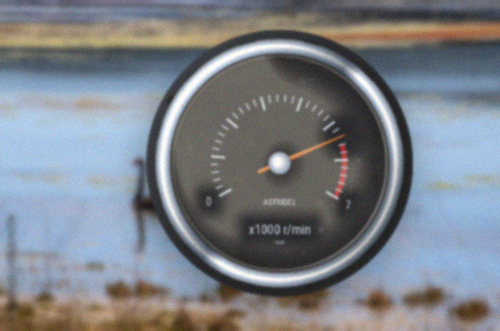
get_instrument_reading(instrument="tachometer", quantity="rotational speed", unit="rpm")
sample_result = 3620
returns 5400
